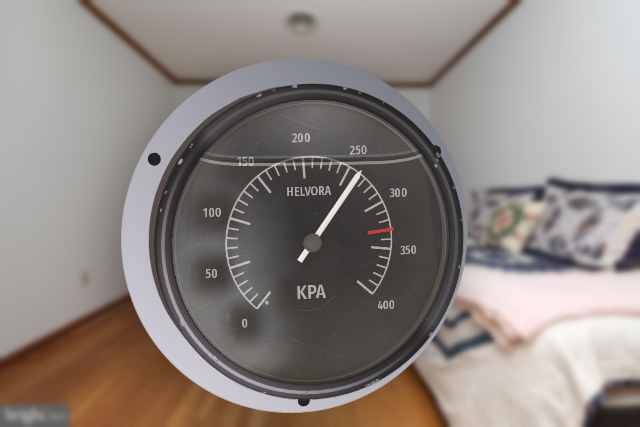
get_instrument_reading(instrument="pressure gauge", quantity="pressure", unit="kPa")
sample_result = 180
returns 260
